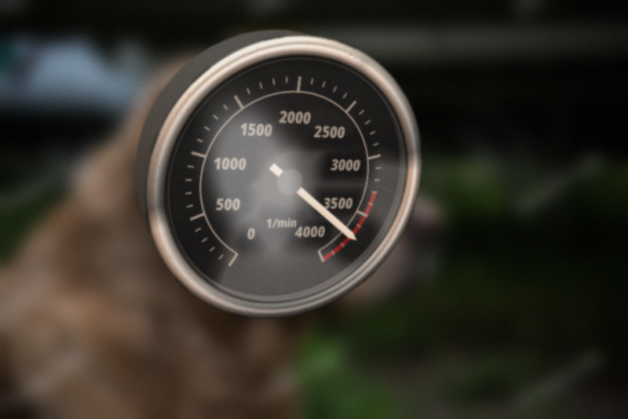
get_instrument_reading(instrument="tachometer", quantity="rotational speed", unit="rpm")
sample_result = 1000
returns 3700
